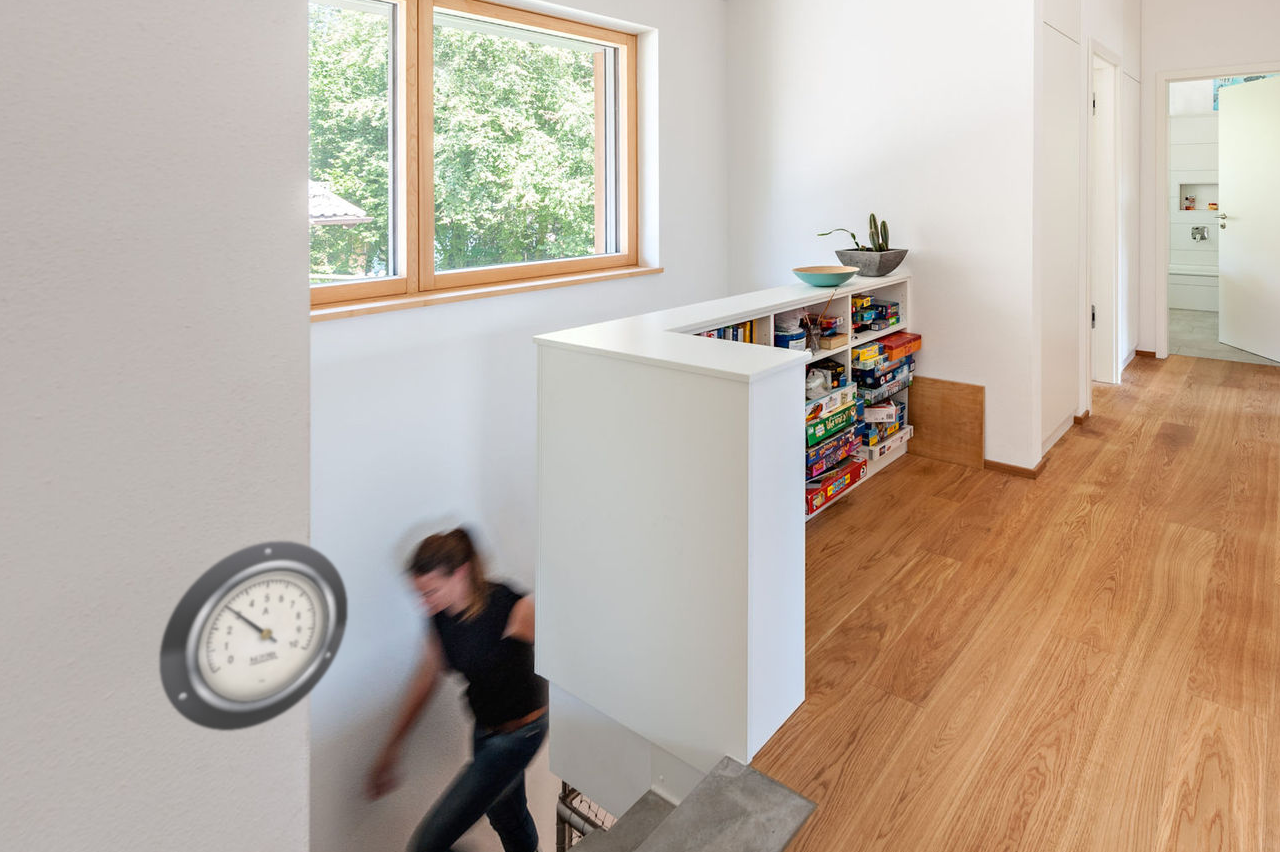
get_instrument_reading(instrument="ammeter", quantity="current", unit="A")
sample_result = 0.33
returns 3
